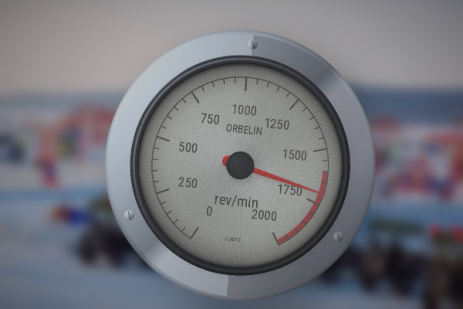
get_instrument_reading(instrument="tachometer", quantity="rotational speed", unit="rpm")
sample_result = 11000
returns 1700
